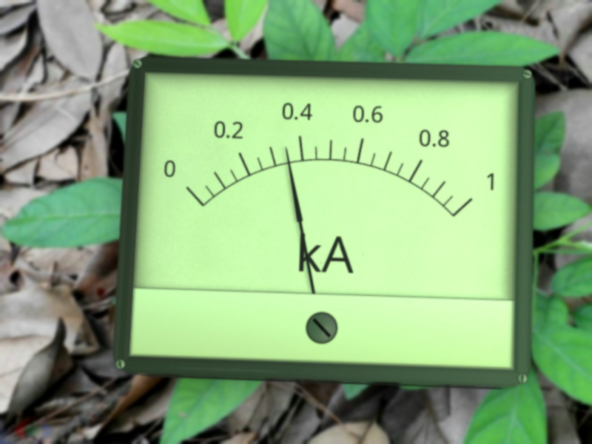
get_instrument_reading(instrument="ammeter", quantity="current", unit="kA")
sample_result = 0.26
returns 0.35
